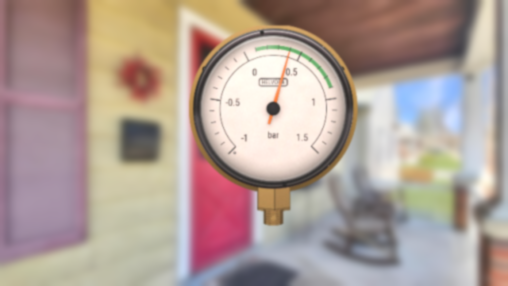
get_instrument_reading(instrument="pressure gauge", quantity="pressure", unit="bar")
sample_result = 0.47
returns 0.4
